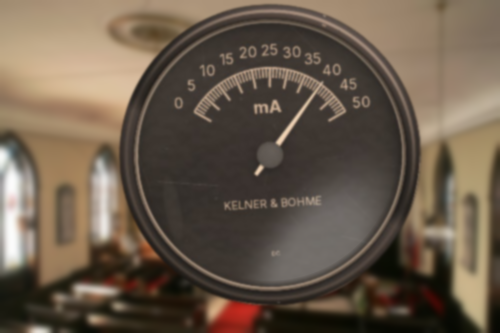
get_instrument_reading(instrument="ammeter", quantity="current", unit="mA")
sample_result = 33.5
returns 40
